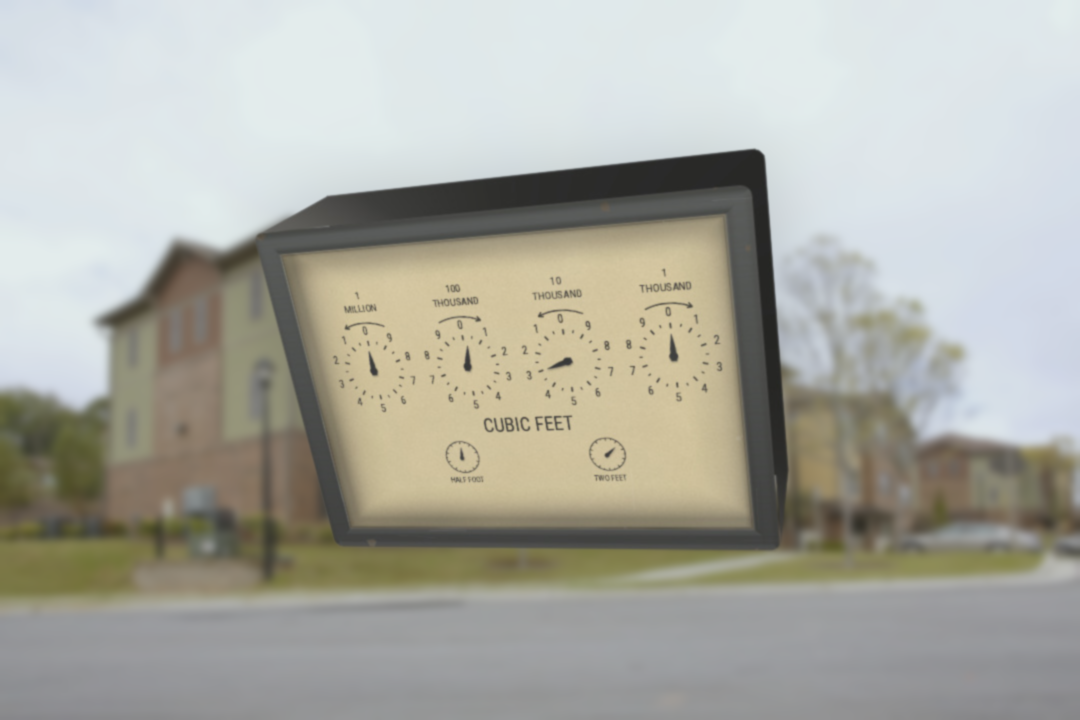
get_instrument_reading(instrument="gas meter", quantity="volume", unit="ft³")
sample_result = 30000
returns 3000
